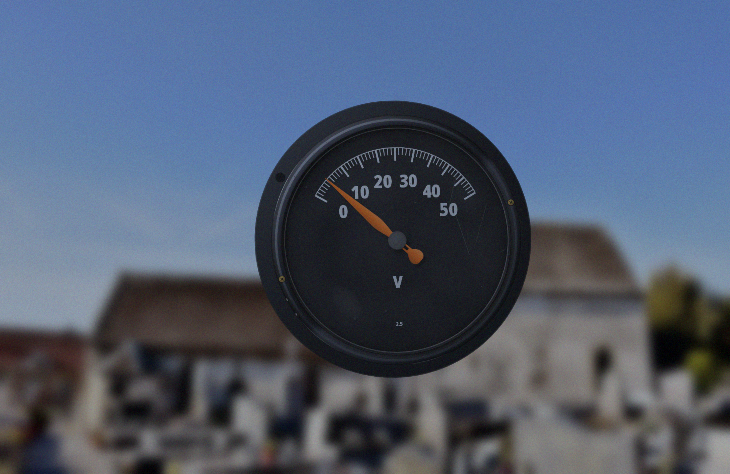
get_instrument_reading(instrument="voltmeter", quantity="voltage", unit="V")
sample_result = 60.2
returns 5
